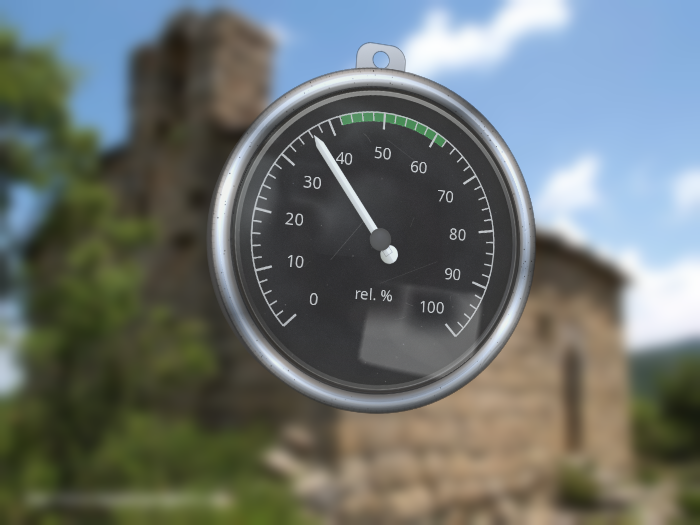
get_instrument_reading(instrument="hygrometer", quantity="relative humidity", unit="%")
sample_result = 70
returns 36
